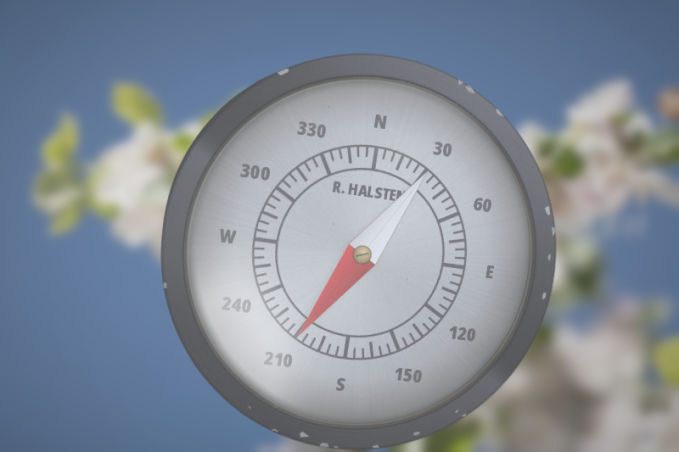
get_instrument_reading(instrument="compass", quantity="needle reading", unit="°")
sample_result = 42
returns 210
